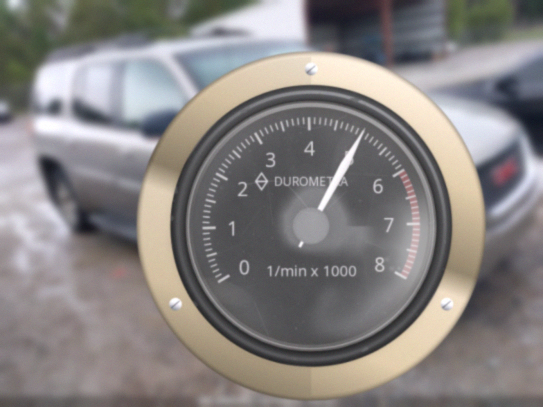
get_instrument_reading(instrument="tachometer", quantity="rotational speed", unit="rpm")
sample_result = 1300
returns 5000
